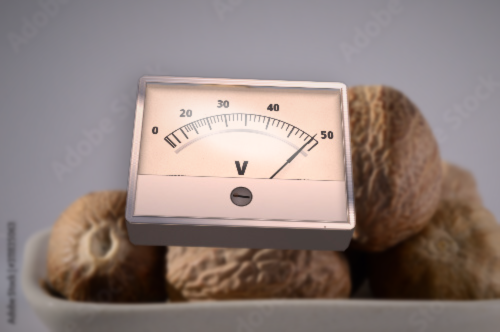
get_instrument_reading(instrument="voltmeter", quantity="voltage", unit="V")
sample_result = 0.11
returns 49
